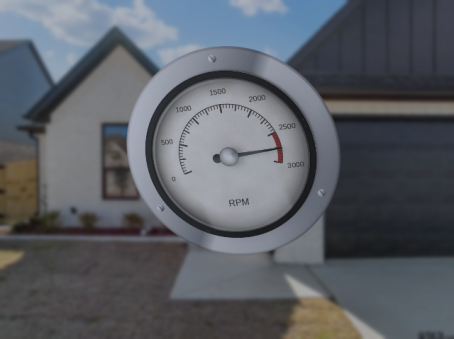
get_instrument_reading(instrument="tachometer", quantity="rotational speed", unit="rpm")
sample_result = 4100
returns 2750
